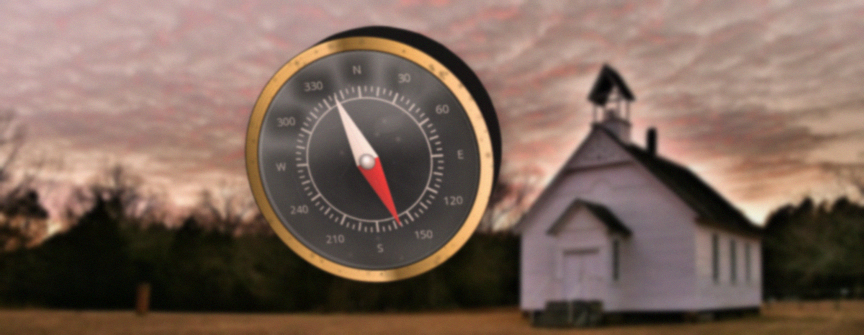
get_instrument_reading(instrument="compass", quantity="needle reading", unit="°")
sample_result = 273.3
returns 160
